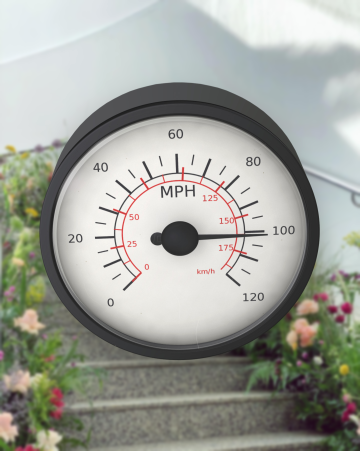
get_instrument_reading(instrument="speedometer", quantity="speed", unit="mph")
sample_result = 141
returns 100
